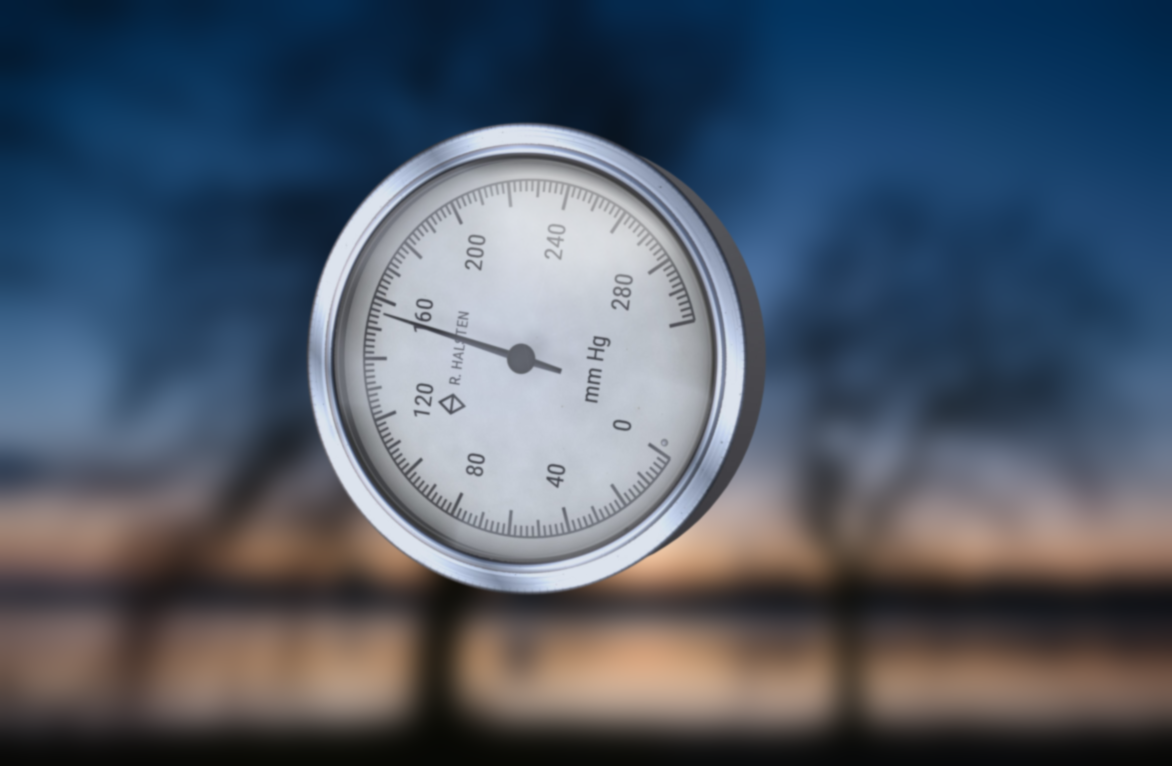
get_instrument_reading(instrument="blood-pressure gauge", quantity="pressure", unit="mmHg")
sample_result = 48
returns 156
